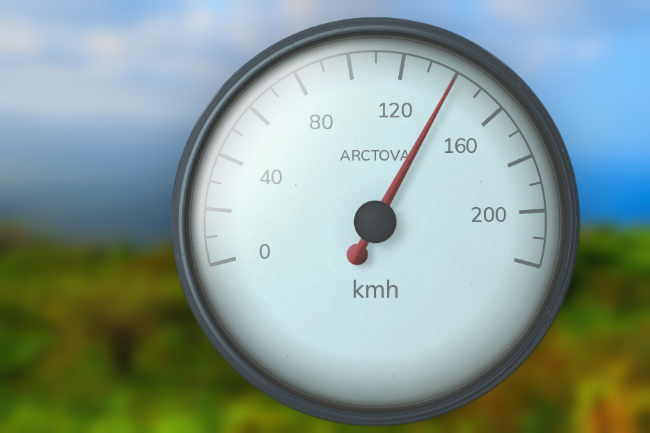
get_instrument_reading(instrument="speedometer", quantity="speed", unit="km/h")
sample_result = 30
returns 140
